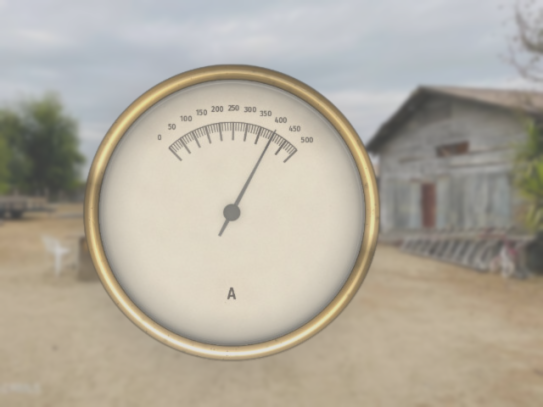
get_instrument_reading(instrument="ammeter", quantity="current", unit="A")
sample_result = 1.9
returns 400
